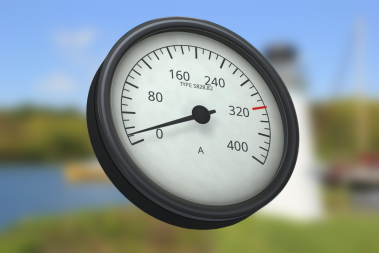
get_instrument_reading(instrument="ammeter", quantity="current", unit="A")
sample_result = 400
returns 10
